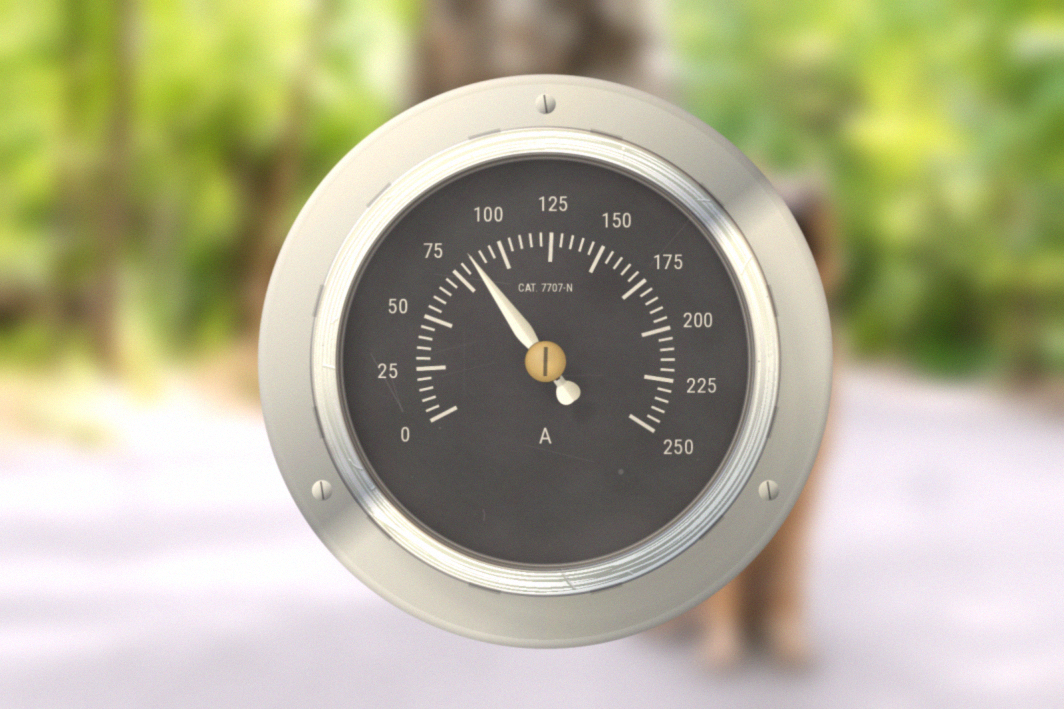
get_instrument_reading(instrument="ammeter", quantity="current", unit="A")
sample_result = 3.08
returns 85
